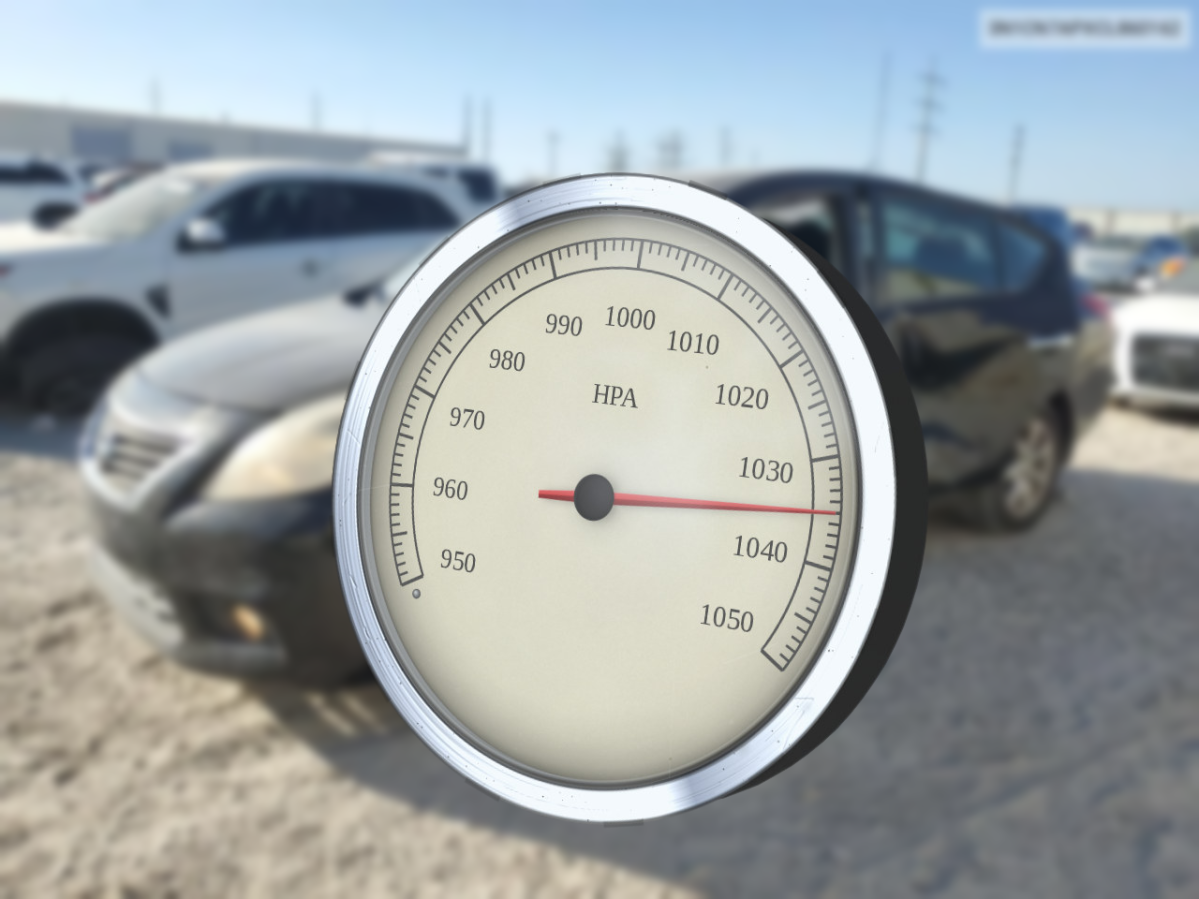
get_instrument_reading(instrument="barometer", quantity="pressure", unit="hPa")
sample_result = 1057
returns 1035
